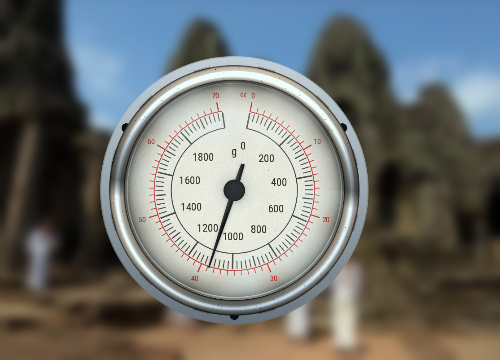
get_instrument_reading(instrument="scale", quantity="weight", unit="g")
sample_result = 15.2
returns 1100
